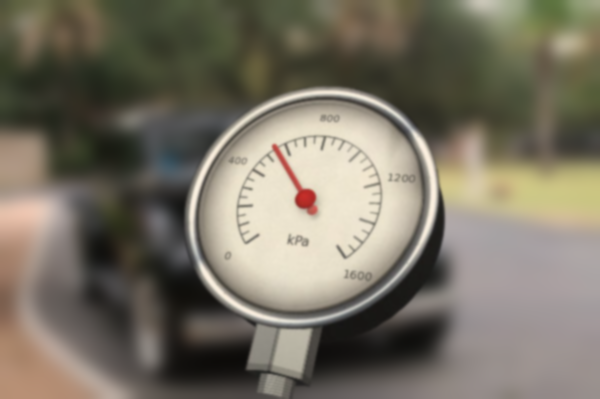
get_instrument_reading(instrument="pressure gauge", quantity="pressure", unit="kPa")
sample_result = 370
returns 550
